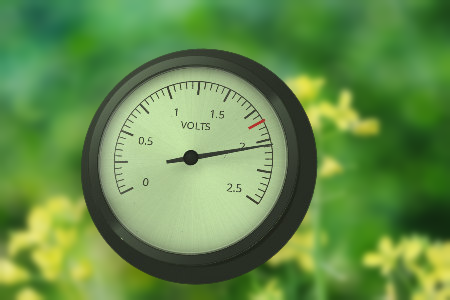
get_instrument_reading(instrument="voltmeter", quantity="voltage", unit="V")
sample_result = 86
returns 2.05
